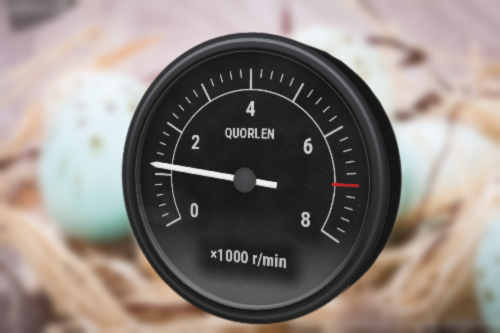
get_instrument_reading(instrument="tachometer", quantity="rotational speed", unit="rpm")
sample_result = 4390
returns 1200
